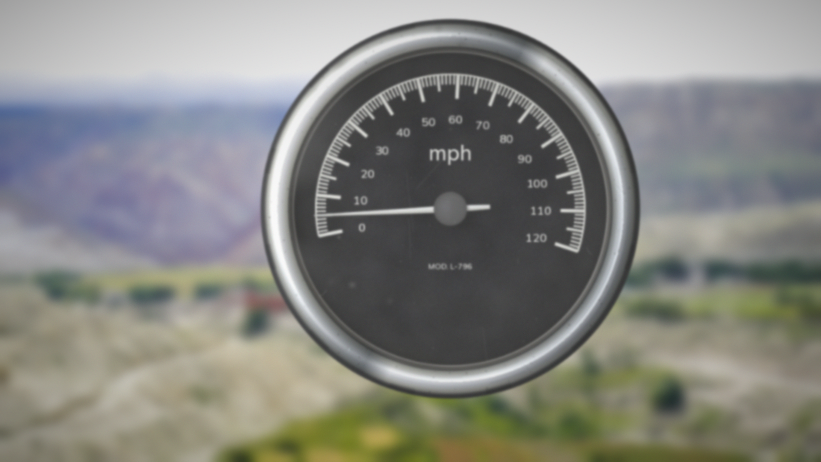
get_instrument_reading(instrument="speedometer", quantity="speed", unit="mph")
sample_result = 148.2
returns 5
